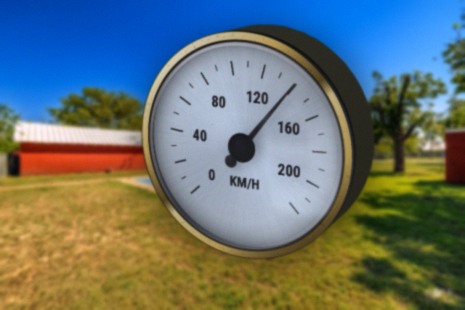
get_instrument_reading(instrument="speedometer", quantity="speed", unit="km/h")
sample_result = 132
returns 140
